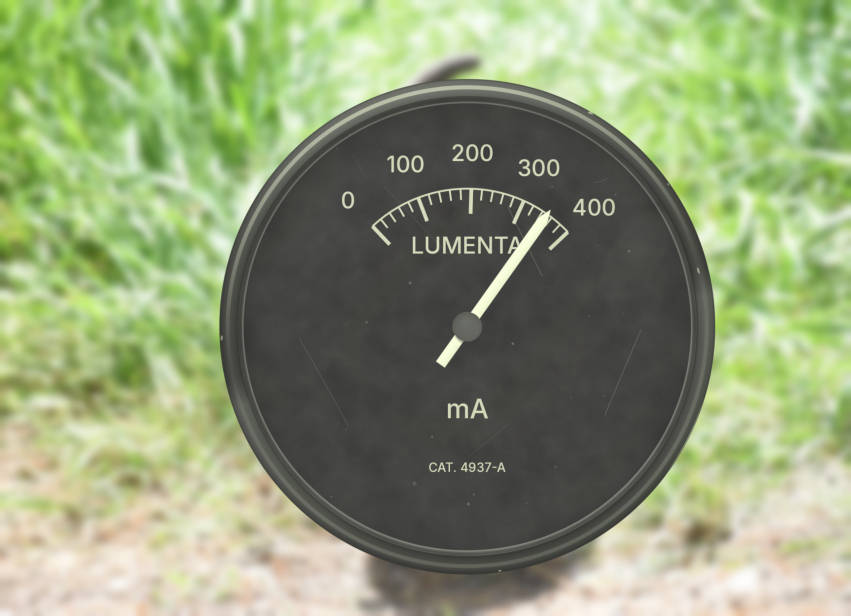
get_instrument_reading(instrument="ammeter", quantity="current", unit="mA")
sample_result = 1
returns 350
